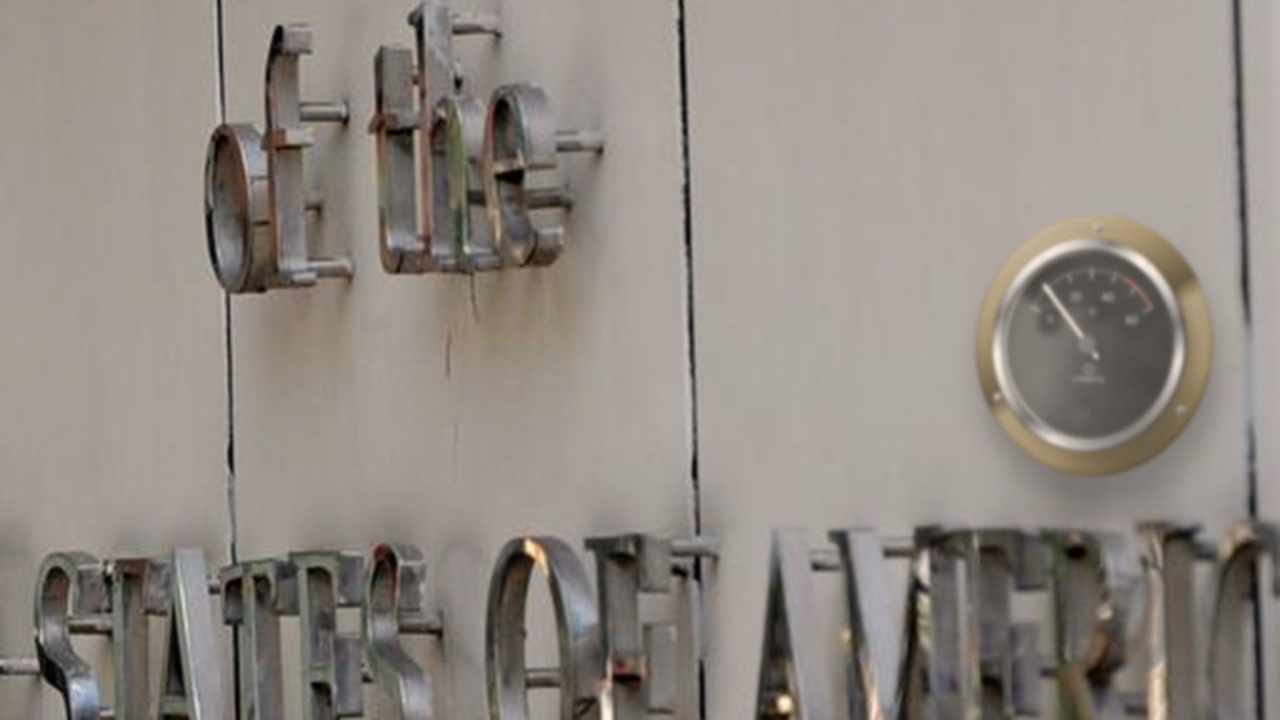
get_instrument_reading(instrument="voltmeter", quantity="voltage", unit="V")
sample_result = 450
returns 10
